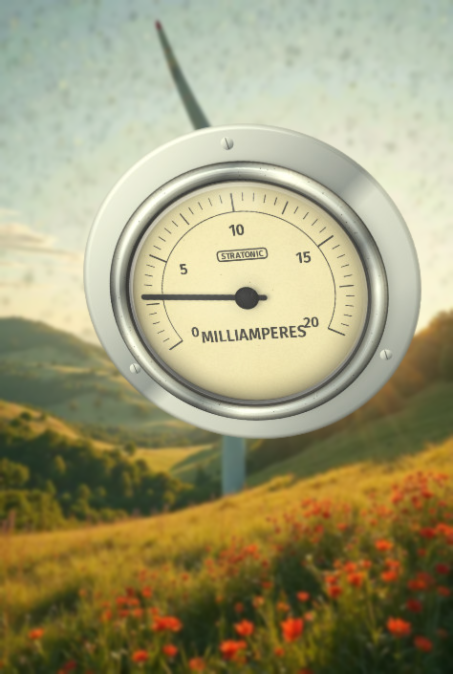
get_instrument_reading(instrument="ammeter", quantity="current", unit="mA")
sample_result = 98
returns 3
